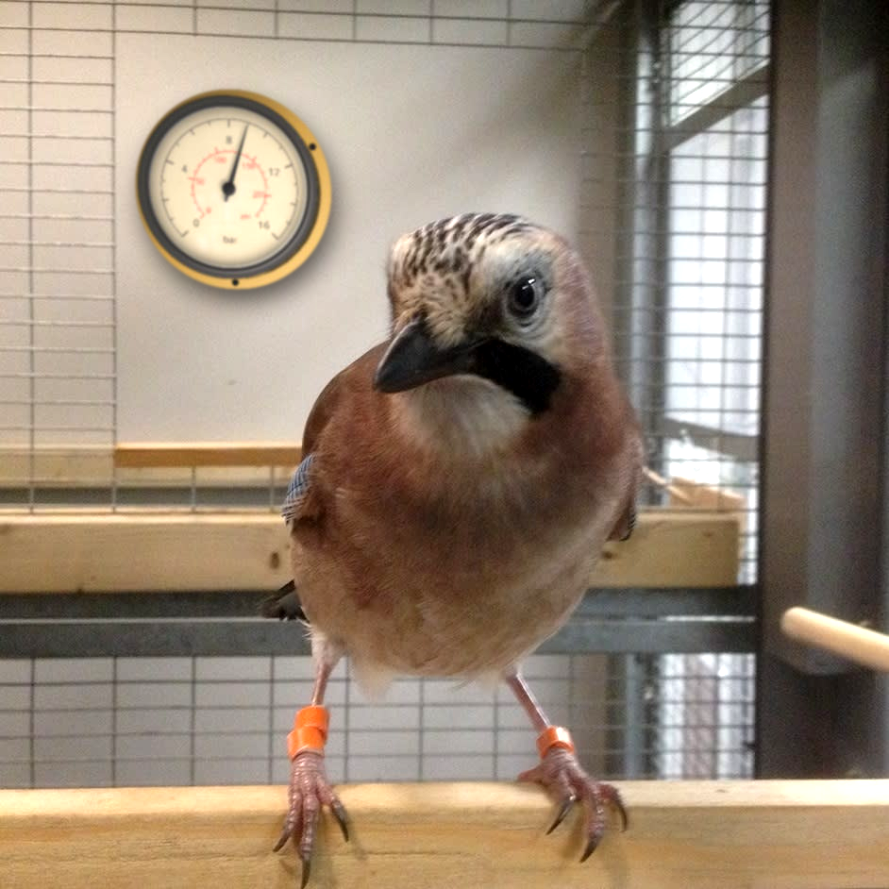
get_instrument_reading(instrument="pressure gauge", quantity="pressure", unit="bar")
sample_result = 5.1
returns 9
